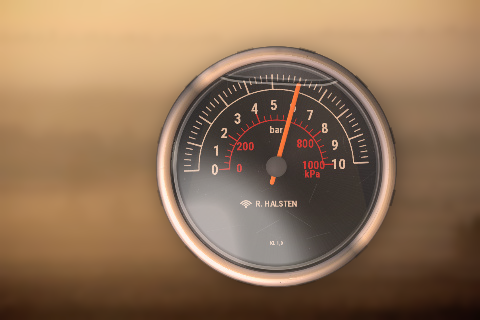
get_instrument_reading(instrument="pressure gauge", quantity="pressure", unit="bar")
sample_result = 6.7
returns 6
